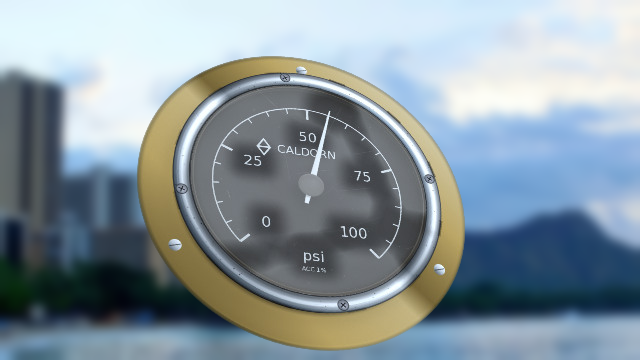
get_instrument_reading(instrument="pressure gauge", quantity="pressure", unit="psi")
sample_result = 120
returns 55
